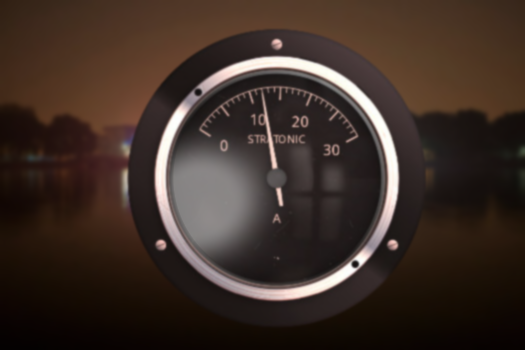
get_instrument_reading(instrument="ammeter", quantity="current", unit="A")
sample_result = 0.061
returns 12
